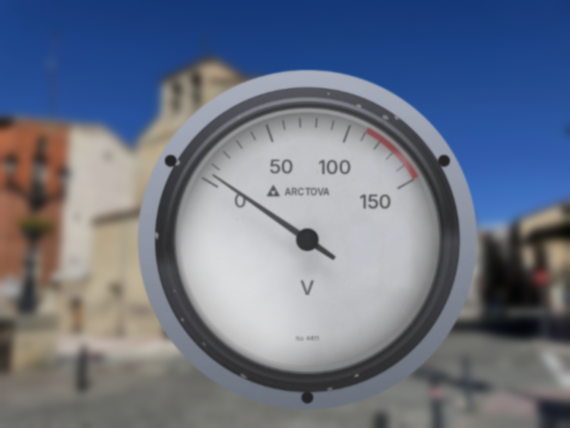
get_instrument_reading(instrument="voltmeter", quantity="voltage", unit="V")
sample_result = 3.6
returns 5
